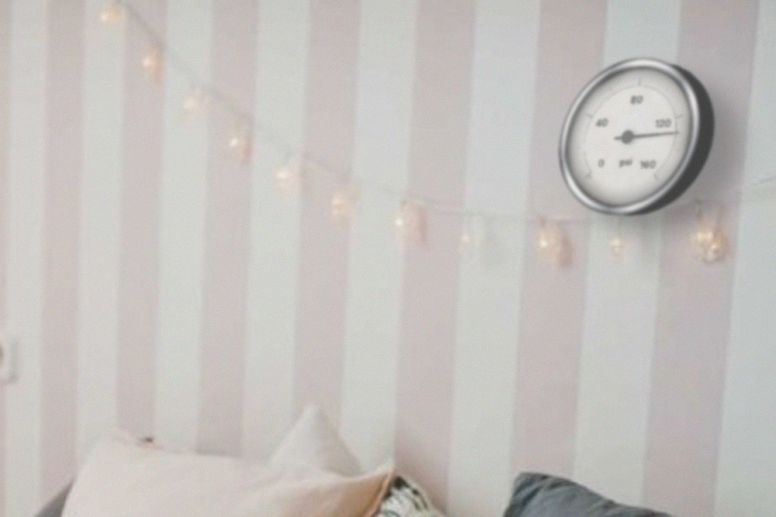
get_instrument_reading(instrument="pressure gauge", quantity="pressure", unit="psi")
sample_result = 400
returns 130
